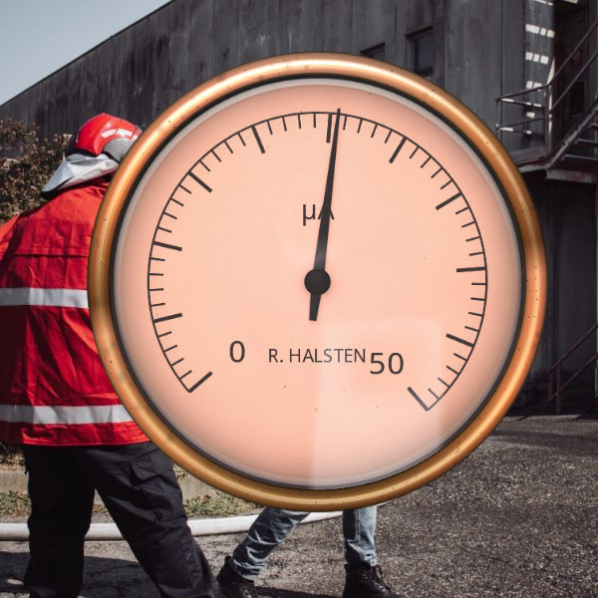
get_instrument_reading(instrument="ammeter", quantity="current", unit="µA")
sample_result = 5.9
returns 25.5
